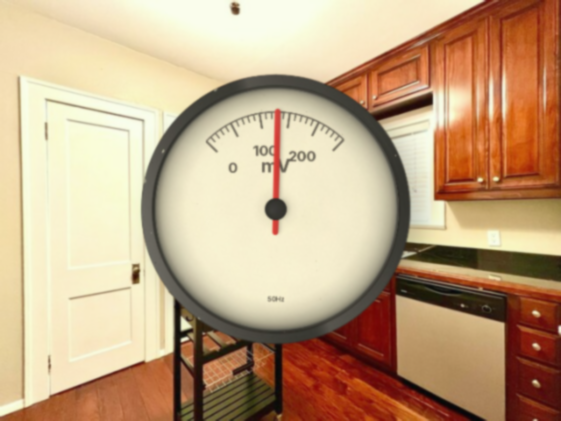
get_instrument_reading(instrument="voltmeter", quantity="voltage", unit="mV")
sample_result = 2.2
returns 130
